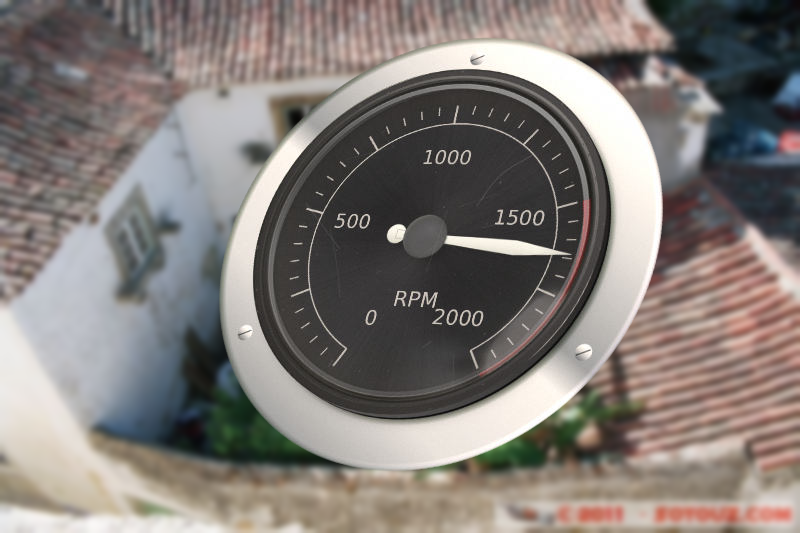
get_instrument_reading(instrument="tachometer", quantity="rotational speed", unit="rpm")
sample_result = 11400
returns 1650
